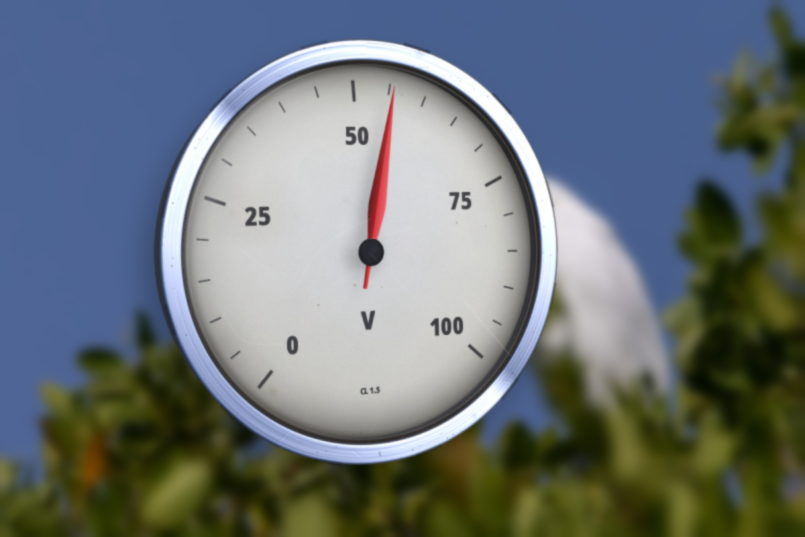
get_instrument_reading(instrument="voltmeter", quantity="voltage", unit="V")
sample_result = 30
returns 55
